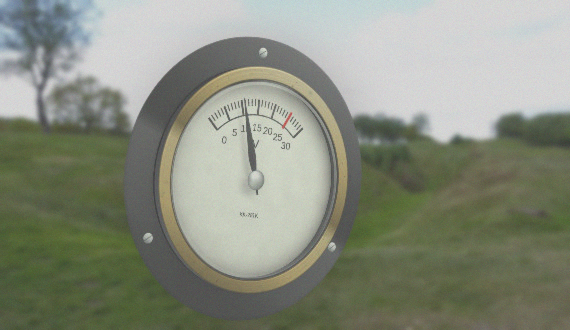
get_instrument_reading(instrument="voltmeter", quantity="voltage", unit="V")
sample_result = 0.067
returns 10
